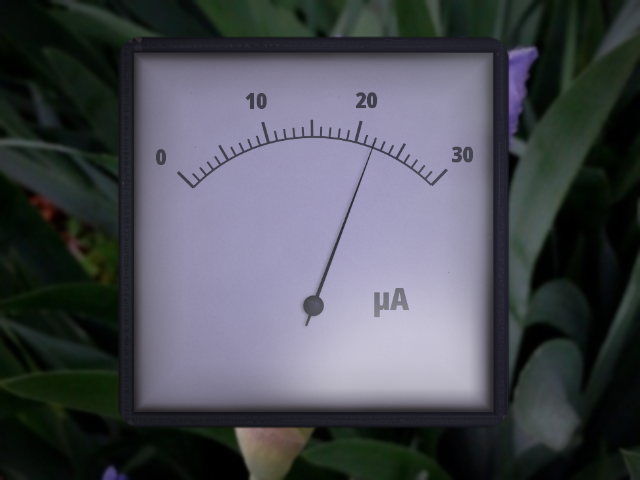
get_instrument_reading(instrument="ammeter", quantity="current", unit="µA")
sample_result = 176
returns 22
